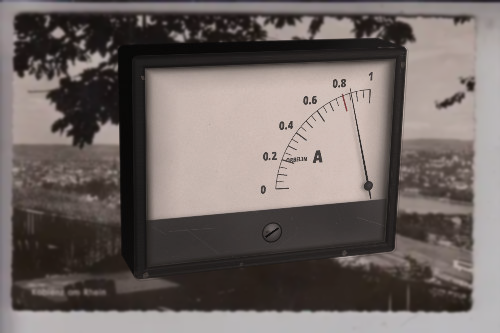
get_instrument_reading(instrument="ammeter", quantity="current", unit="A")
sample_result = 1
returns 0.85
